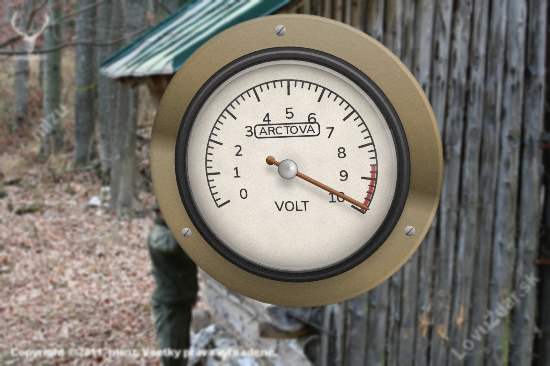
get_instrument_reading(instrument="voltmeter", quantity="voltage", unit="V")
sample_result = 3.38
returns 9.8
